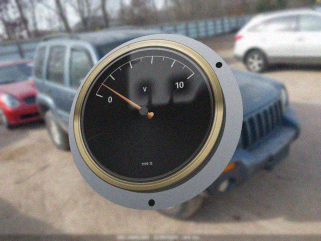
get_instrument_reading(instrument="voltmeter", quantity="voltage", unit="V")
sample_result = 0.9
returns 1
